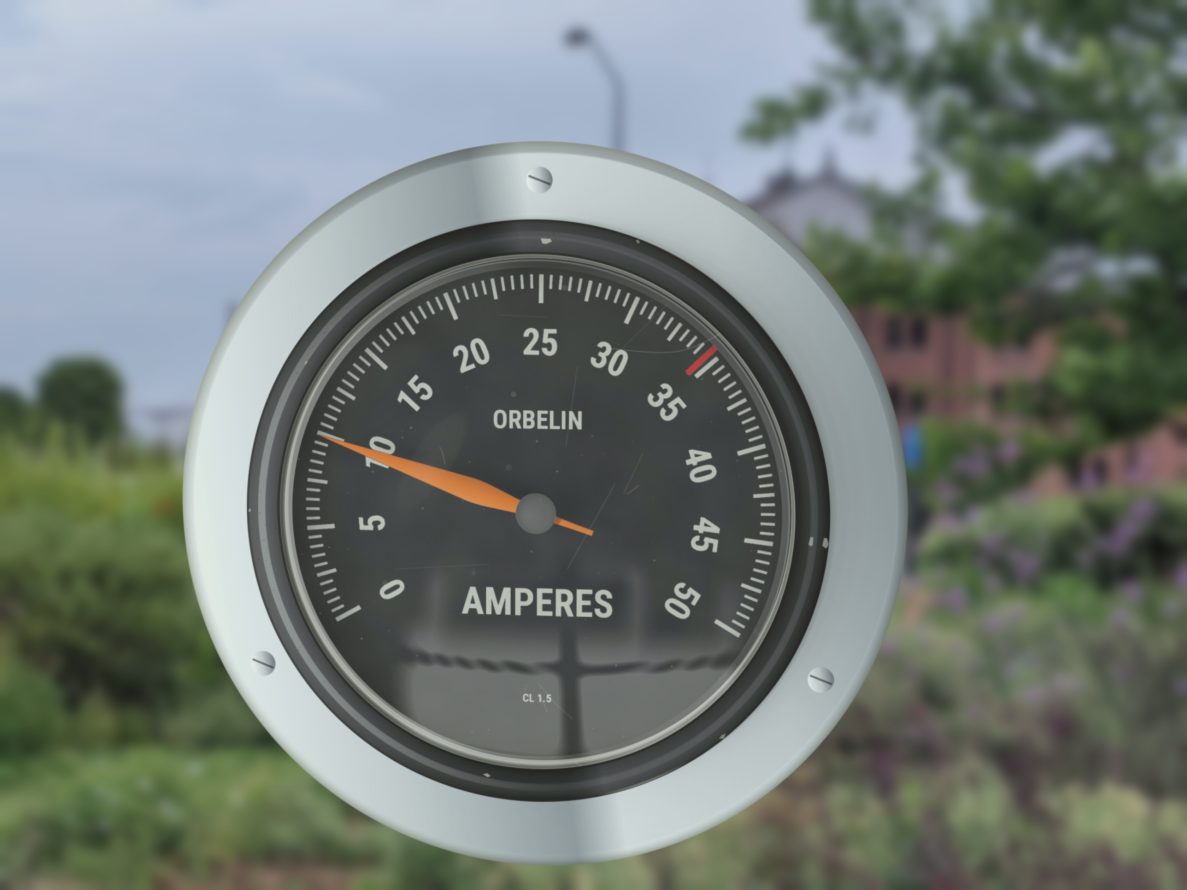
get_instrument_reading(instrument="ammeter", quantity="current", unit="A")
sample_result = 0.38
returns 10
